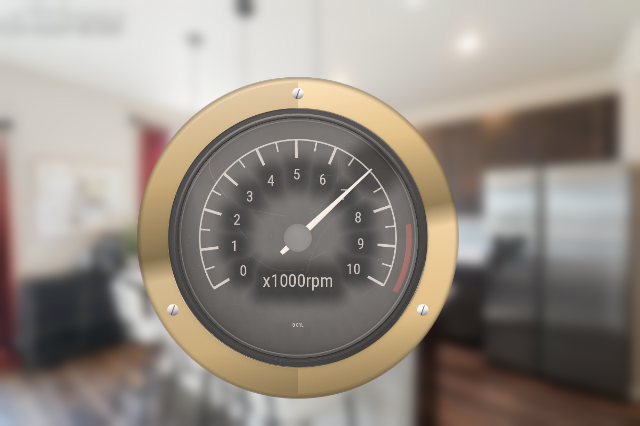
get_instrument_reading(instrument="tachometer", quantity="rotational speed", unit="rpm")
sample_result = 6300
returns 7000
